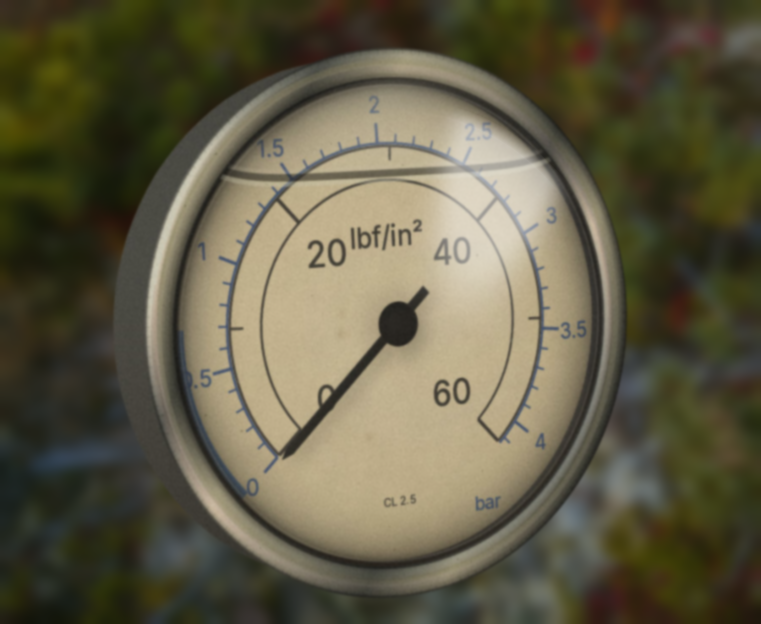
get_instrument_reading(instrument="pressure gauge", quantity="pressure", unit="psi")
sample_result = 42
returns 0
